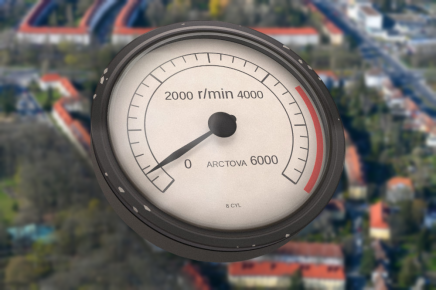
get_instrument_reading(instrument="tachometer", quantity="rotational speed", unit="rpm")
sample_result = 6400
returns 300
